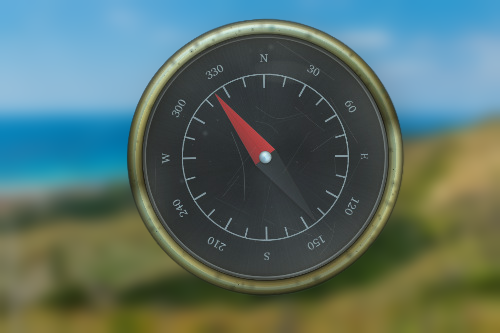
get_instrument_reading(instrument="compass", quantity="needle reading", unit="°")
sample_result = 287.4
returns 322.5
